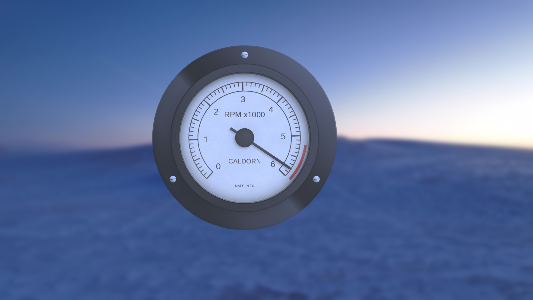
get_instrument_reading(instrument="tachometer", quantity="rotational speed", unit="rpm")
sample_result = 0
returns 5800
